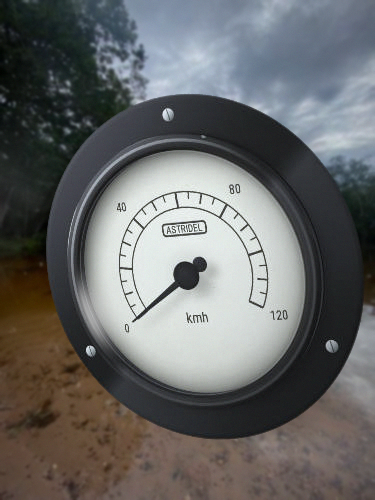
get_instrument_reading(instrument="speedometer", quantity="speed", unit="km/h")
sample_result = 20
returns 0
